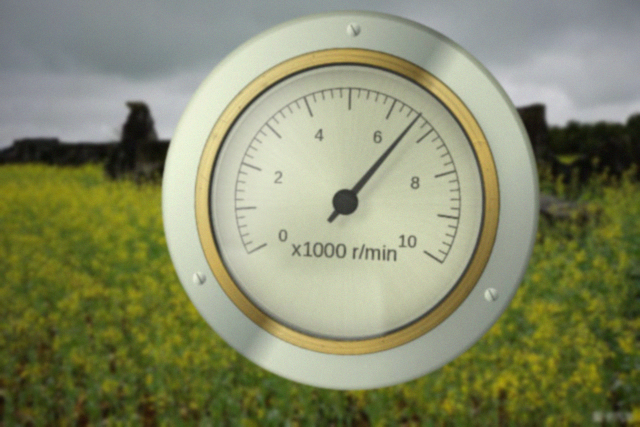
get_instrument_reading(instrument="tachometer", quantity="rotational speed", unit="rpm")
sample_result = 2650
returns 6600
